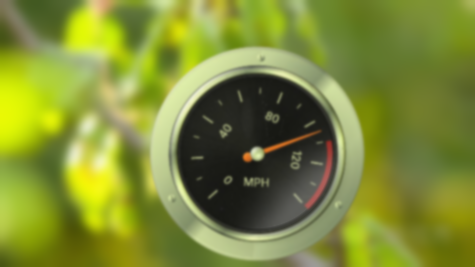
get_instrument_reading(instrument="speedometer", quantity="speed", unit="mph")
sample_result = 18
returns 105
